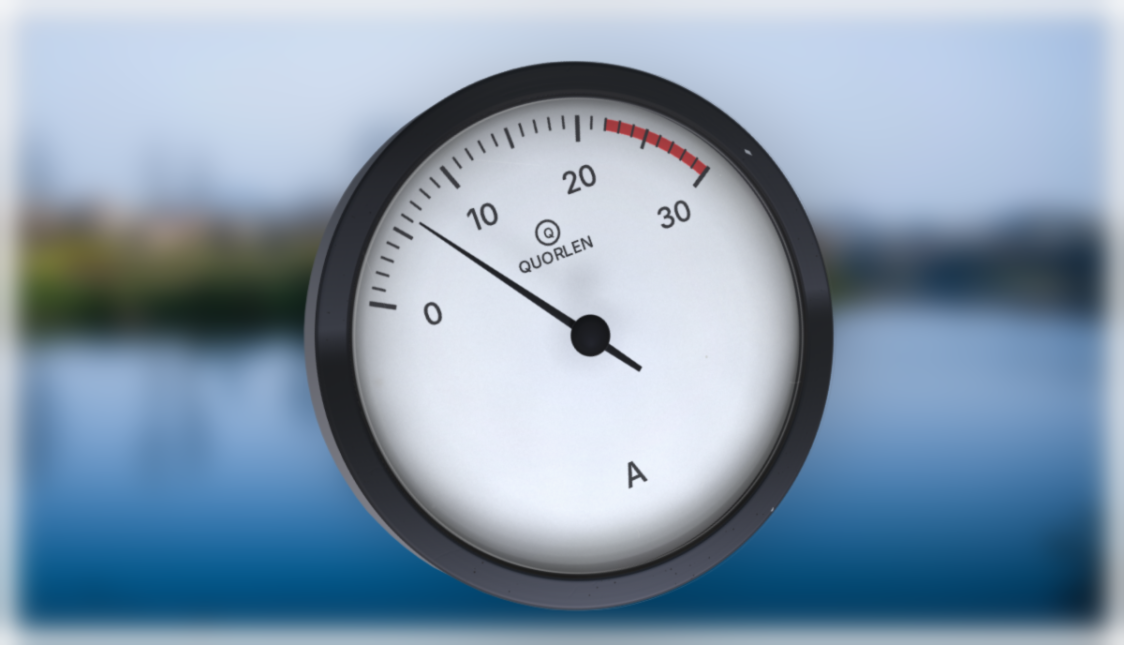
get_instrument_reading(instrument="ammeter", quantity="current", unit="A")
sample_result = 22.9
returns 6
